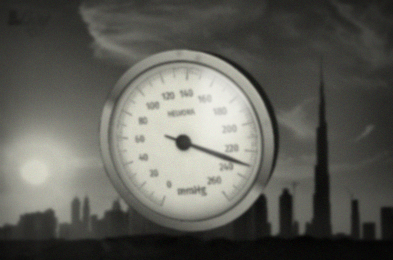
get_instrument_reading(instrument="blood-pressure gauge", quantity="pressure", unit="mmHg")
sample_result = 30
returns 230
